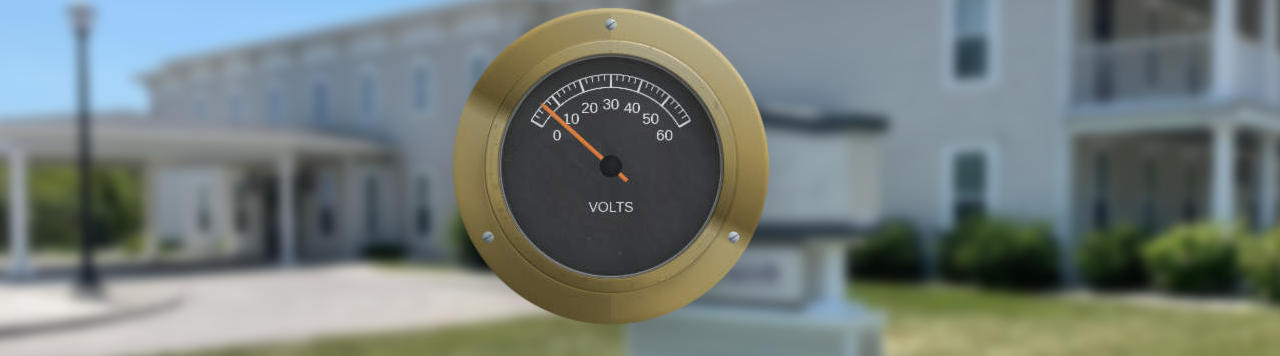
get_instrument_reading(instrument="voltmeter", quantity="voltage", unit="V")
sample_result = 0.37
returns 6
